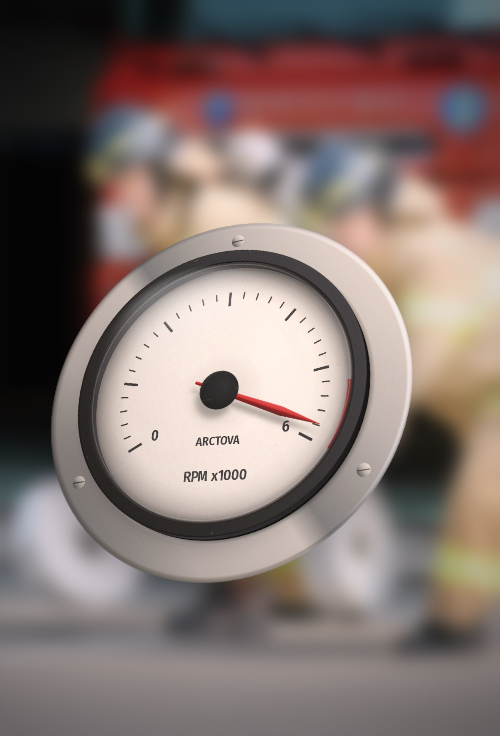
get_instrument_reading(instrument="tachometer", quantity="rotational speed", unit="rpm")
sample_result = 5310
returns 5800
